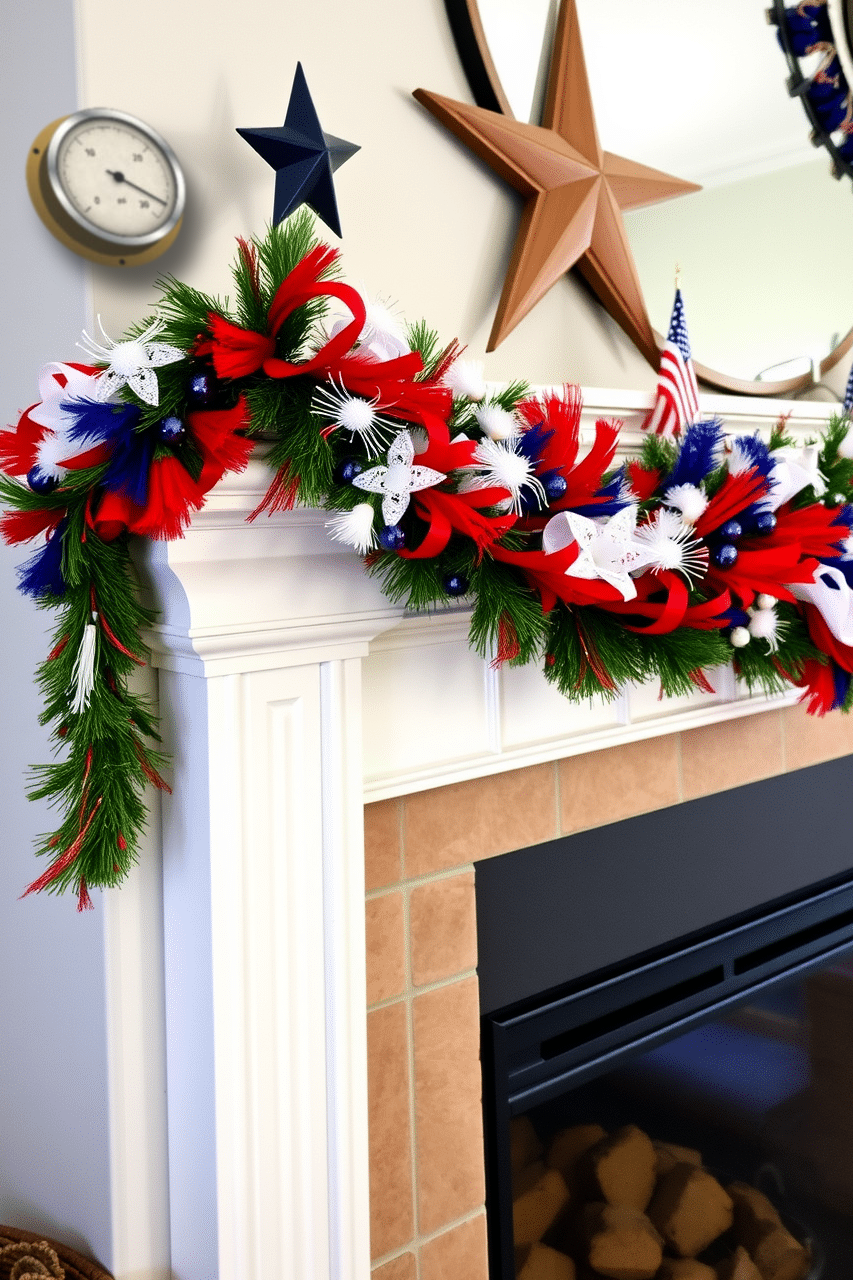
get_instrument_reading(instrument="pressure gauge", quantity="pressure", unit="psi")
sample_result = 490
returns 28
